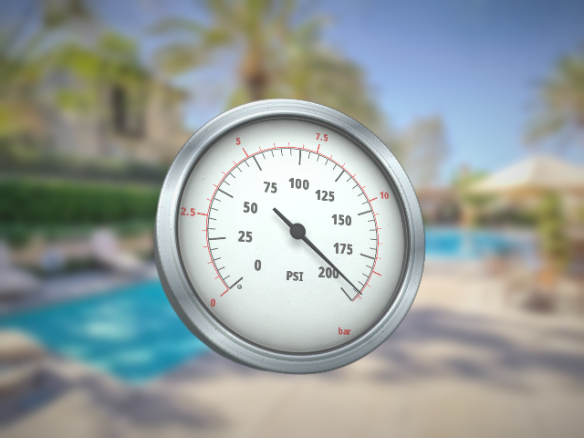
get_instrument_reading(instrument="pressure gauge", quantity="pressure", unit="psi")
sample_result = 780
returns 195
